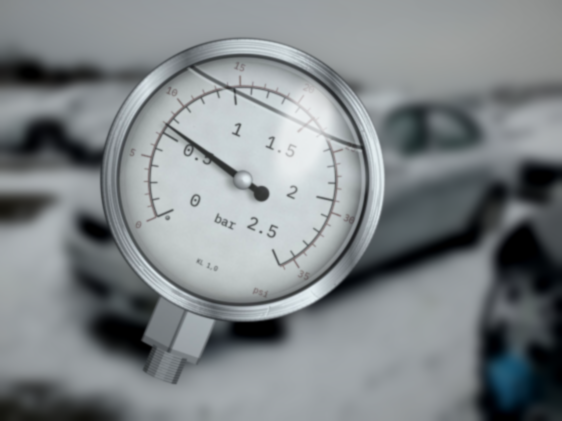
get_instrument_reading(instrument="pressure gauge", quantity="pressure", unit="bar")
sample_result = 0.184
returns 0.55
